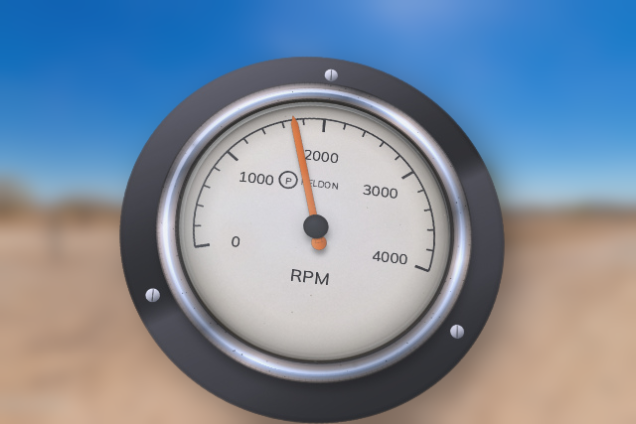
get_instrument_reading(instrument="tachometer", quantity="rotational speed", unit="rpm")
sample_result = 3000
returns 1700
